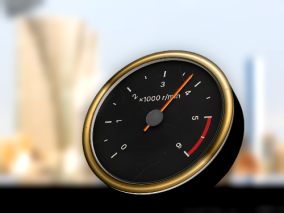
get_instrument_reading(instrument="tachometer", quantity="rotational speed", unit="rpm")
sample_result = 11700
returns 3750
